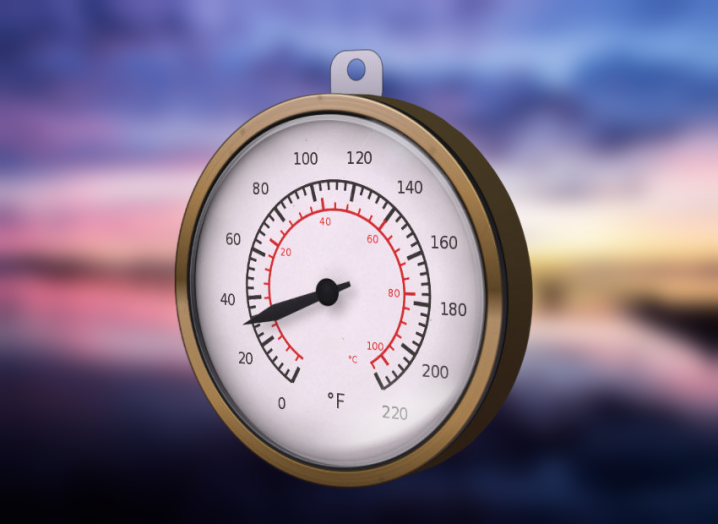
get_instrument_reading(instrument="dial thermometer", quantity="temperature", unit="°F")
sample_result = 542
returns 30
